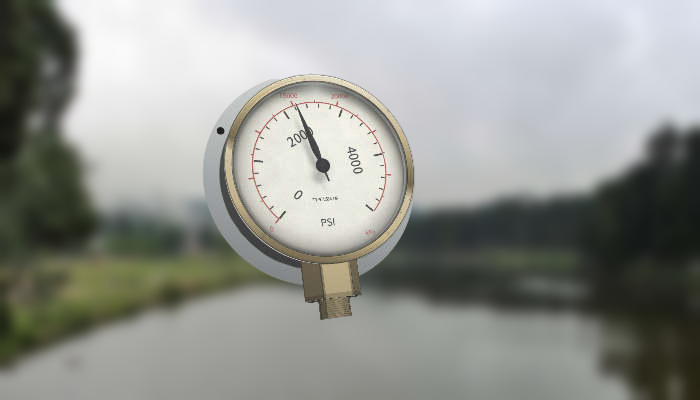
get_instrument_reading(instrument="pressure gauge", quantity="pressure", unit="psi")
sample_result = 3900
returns 2200
